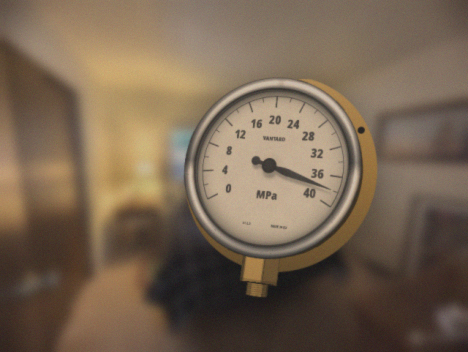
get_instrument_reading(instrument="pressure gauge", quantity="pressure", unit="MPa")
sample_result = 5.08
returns 38
